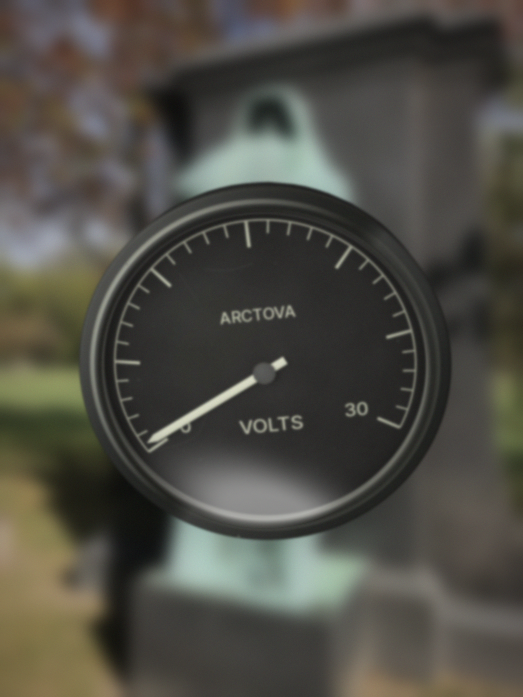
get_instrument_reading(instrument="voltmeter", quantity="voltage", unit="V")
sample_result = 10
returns 0.5
